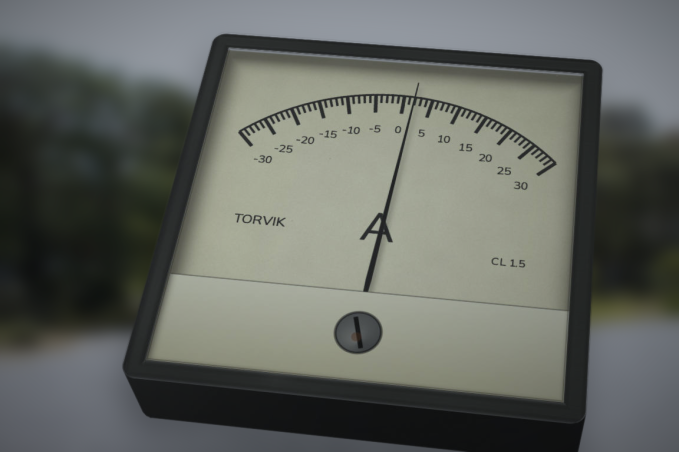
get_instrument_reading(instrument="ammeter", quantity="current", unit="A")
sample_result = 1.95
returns 2
